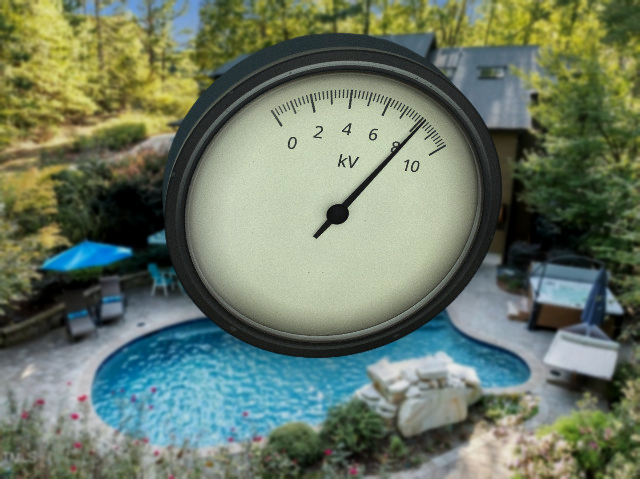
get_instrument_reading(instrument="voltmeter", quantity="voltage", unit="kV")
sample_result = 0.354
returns 8
